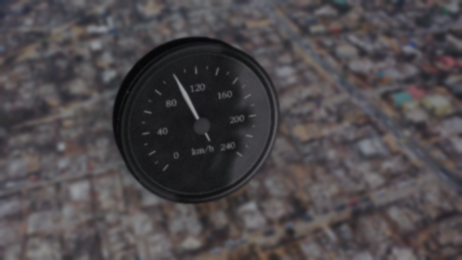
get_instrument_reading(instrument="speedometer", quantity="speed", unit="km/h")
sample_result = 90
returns 100
